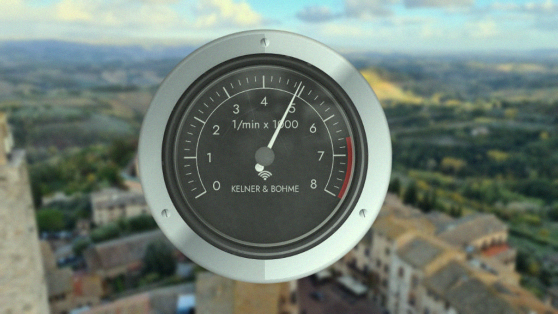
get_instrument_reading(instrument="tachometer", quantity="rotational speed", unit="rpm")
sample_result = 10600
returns 4900
